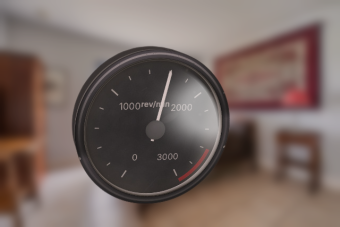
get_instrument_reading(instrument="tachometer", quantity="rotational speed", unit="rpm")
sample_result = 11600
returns 1600
